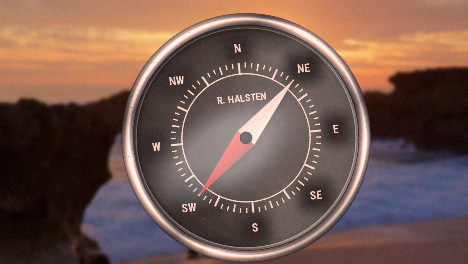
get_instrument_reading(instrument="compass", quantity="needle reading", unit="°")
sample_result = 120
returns 225
